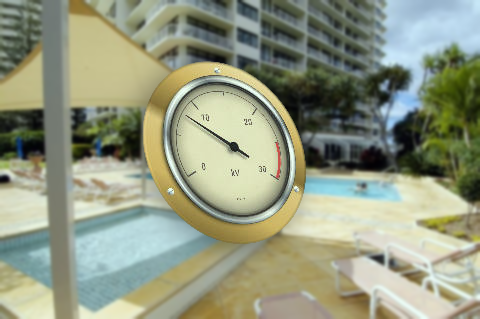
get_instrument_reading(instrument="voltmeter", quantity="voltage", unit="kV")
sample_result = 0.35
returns 7.5
